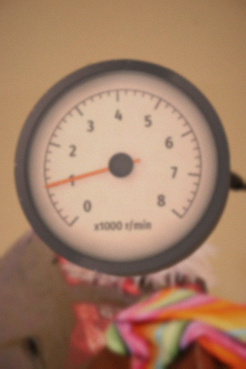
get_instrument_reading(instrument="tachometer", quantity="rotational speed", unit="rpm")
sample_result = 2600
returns 1000
